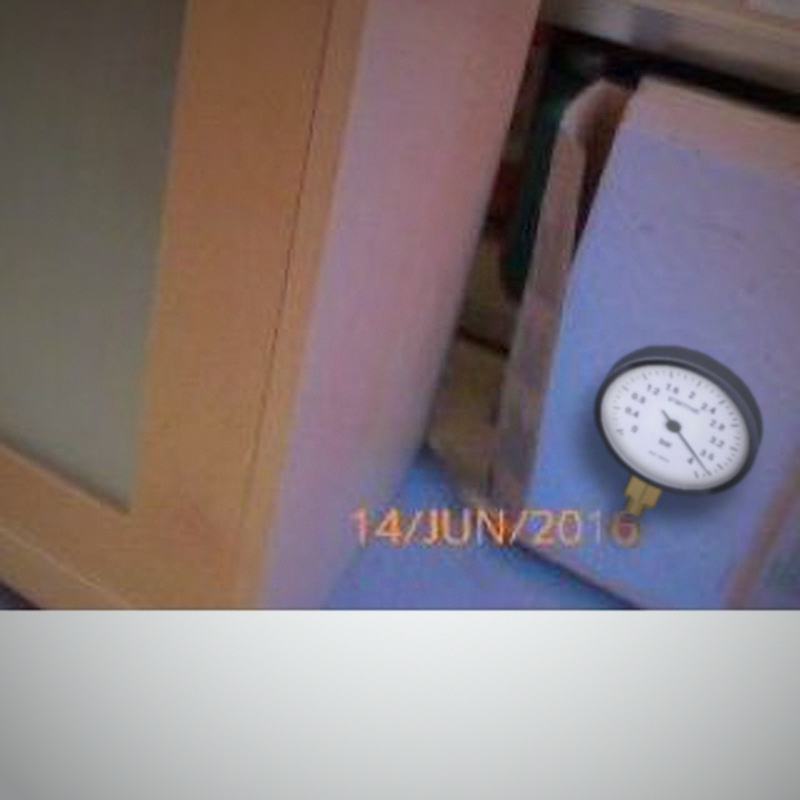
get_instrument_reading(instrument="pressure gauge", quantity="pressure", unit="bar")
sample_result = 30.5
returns 3.8
